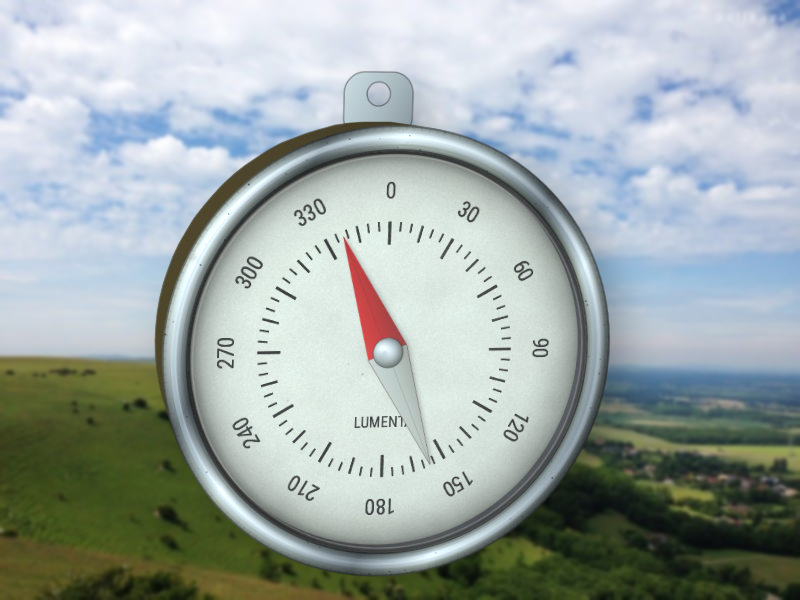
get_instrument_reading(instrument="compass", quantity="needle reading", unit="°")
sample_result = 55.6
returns 337.5
